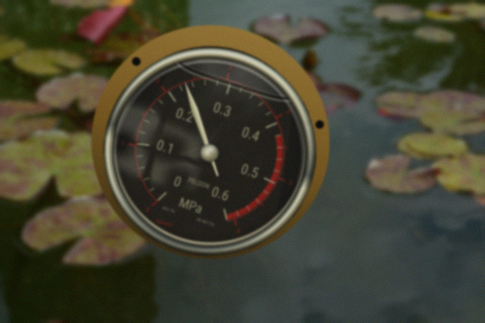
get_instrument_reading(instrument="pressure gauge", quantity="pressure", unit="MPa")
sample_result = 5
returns 0.23
